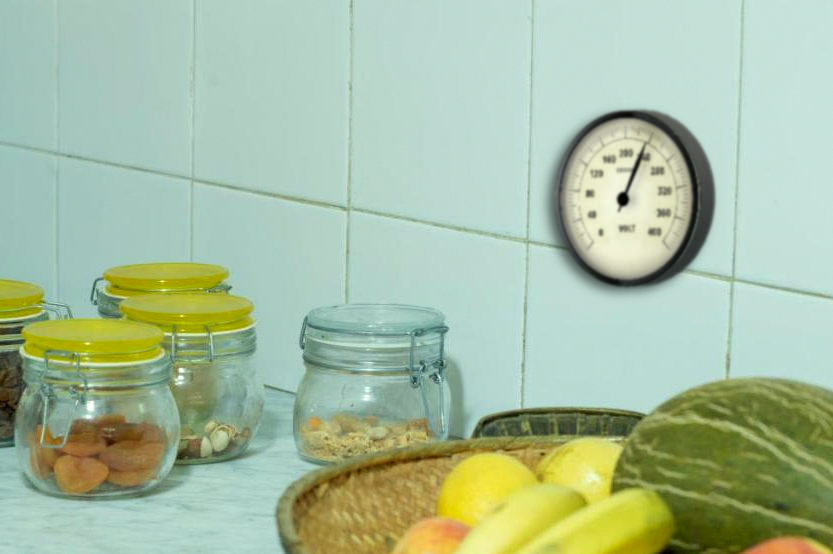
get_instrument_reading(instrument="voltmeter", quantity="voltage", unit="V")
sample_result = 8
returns 240
